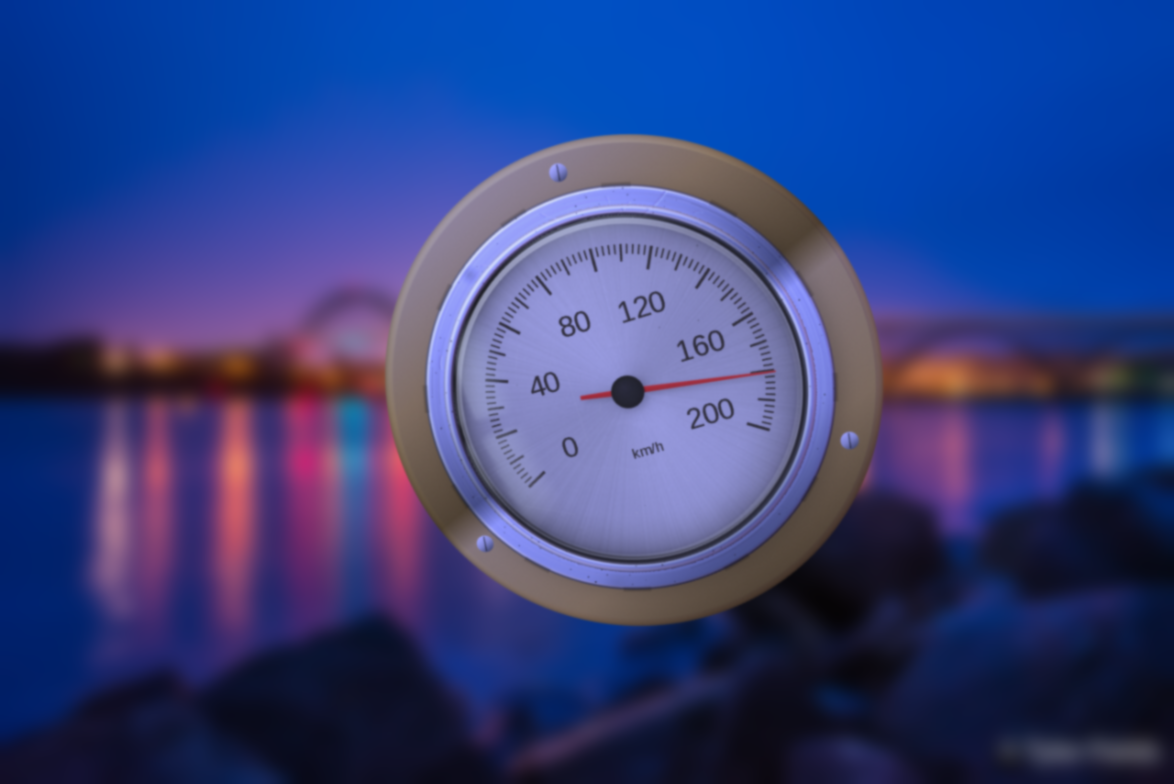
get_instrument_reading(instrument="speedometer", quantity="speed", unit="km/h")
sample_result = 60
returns 180
